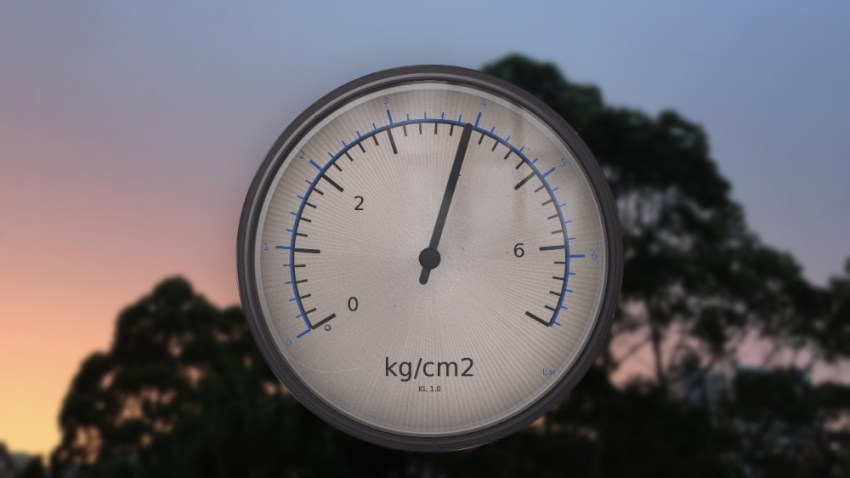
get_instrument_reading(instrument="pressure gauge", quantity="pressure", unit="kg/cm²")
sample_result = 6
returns 4
